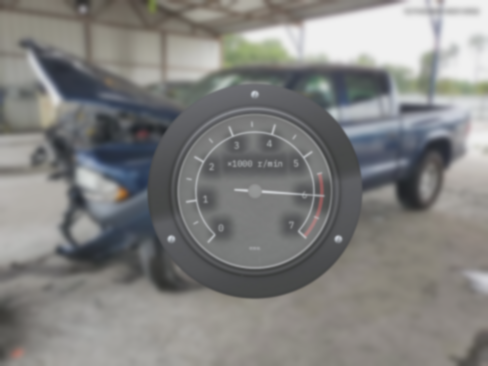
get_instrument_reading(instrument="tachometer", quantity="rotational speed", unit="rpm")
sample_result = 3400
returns 6000
